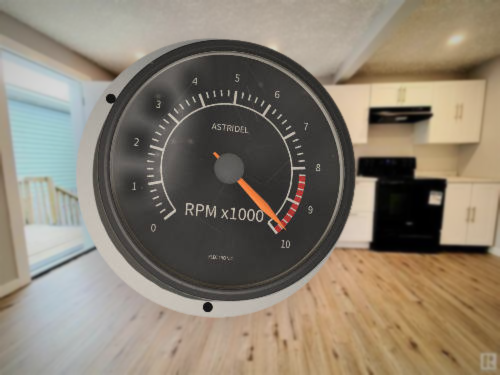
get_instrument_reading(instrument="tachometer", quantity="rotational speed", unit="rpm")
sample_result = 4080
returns 9800
